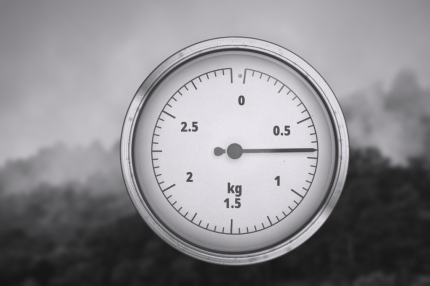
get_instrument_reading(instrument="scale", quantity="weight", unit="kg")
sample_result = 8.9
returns 0.7
